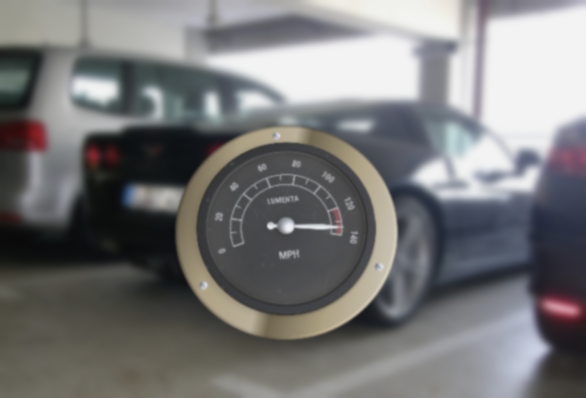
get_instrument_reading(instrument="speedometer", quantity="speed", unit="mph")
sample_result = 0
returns 135
